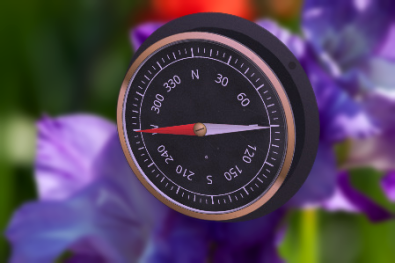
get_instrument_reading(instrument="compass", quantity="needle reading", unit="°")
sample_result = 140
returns 270
